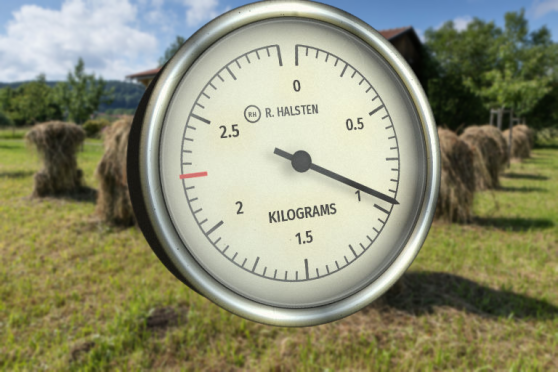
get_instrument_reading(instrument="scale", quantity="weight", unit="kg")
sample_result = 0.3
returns 0.95
